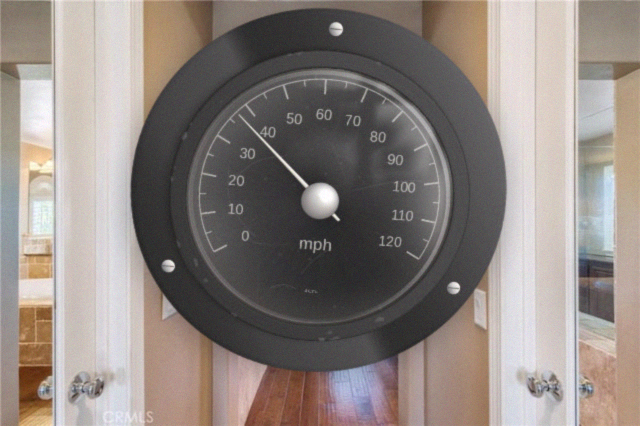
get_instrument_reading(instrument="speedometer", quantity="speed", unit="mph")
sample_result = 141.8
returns 37.5
